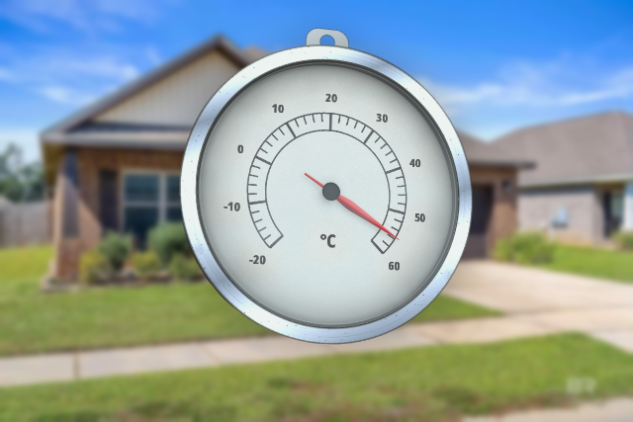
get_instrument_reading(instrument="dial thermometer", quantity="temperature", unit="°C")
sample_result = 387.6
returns 56
